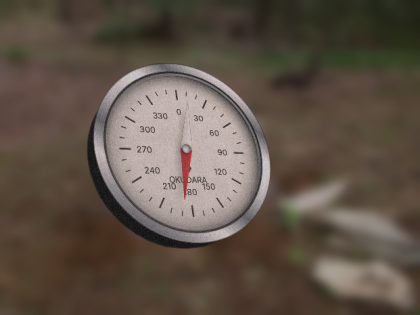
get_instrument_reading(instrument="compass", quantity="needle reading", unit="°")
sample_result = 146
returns 190
